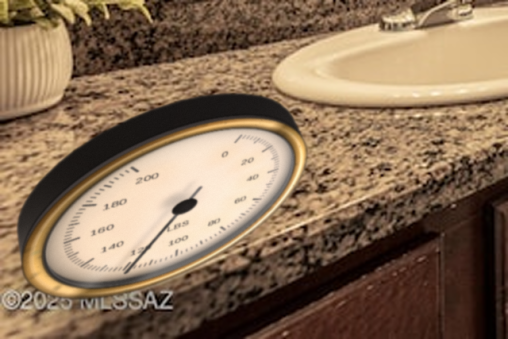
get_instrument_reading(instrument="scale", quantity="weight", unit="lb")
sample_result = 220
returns 120
